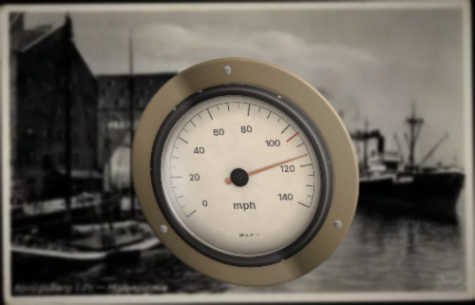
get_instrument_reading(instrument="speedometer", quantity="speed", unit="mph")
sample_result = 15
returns 115
